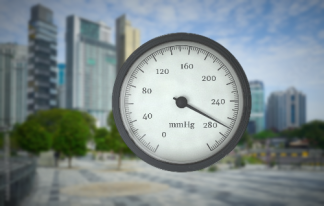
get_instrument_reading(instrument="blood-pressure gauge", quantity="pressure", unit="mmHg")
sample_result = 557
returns 270
